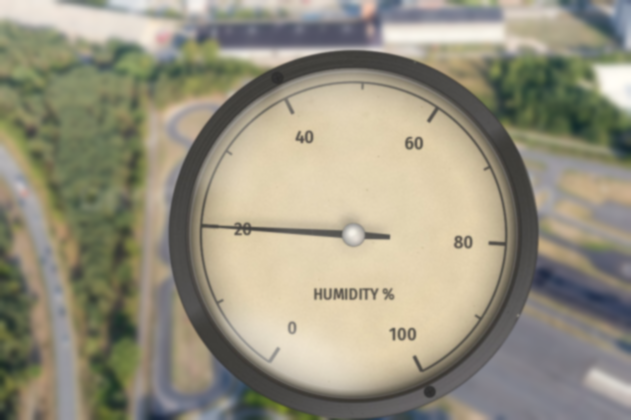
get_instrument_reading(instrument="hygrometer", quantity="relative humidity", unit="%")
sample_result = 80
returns 20
